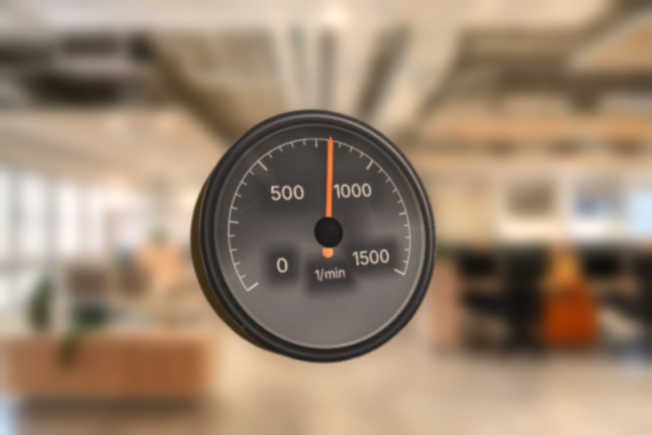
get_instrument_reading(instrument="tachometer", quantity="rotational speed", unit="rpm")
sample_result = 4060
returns 800
